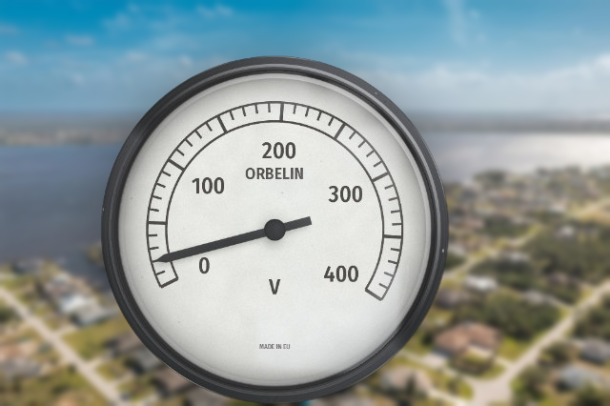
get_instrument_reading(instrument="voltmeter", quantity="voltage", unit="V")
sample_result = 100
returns 20
